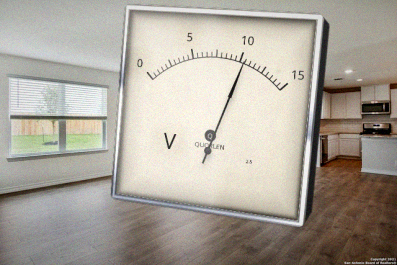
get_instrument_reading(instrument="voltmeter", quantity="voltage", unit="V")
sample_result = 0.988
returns 10.5
